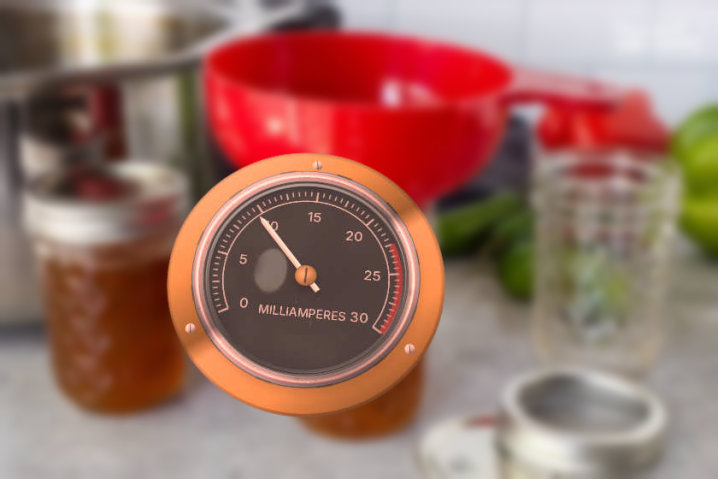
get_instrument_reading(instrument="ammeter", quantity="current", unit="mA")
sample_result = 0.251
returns 9.5
